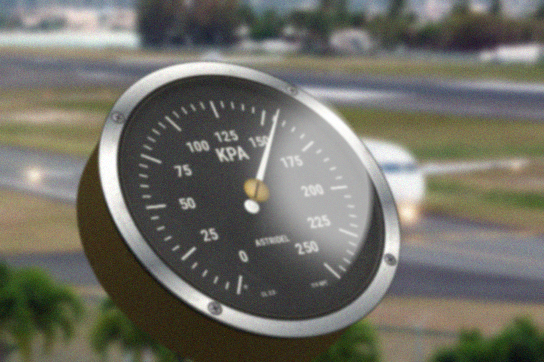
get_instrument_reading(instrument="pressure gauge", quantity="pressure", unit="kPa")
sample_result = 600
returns 155
